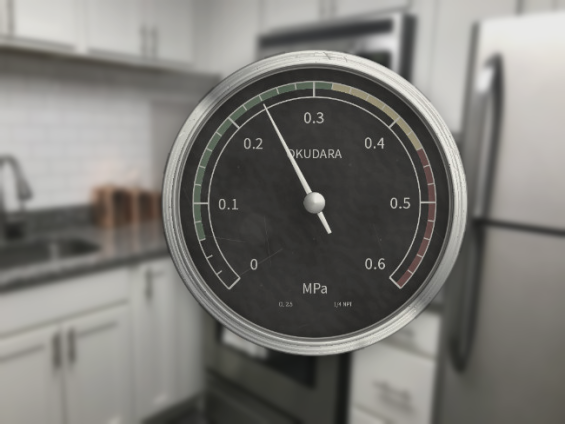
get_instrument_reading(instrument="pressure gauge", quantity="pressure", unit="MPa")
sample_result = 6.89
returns 0.24
